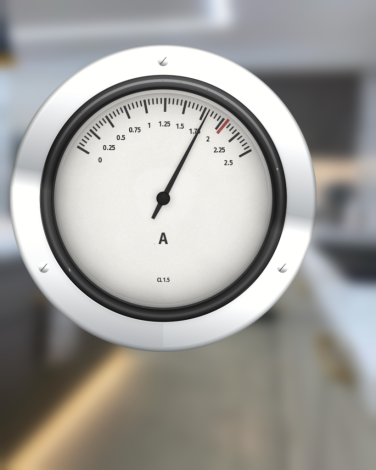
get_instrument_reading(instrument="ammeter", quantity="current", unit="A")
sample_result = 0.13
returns 1.8
